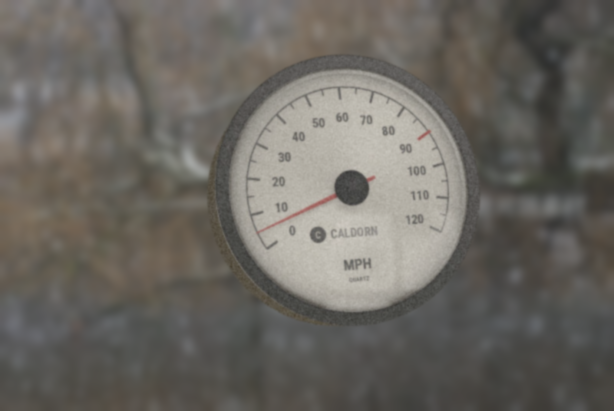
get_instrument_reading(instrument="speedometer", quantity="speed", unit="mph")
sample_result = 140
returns 5
